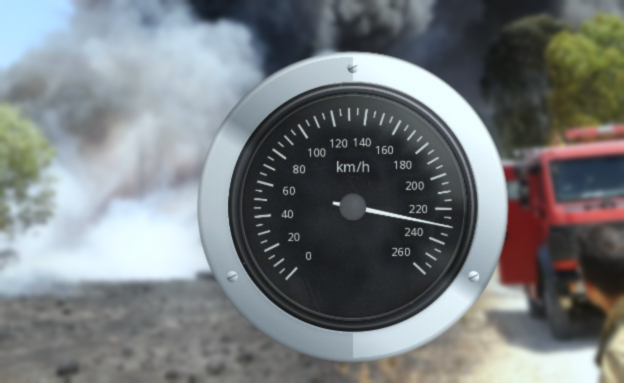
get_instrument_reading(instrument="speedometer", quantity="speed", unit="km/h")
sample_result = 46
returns 230
